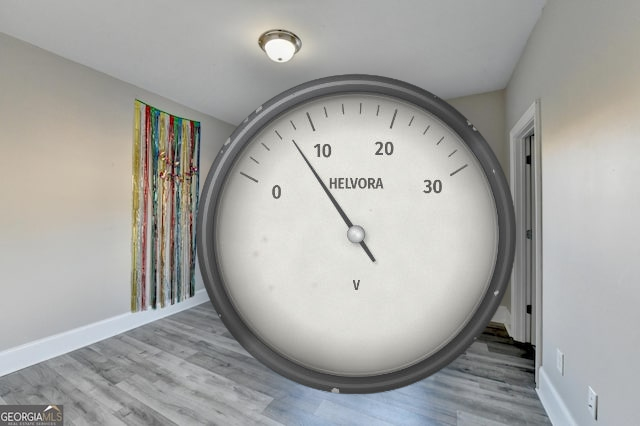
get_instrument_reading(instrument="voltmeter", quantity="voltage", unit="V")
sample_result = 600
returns 7
